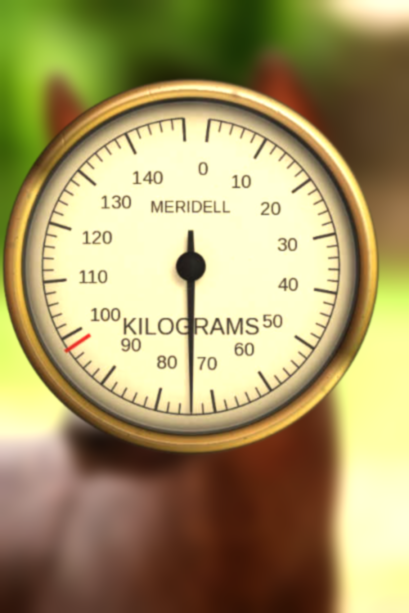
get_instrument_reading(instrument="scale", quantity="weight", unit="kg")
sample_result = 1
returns 74
